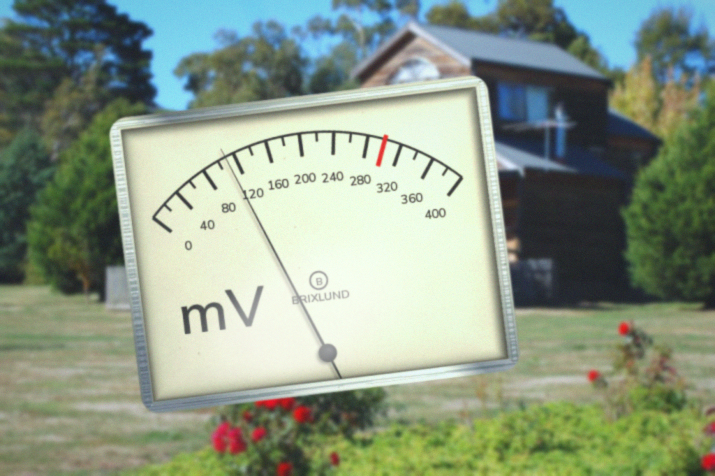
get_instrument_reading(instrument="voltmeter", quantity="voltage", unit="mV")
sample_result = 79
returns 110
